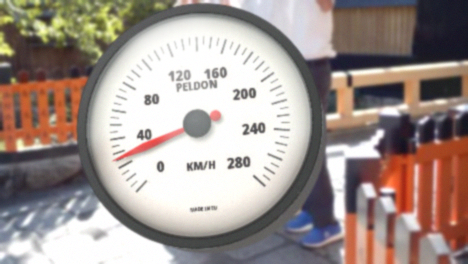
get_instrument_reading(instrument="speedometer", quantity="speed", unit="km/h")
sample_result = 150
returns 25
